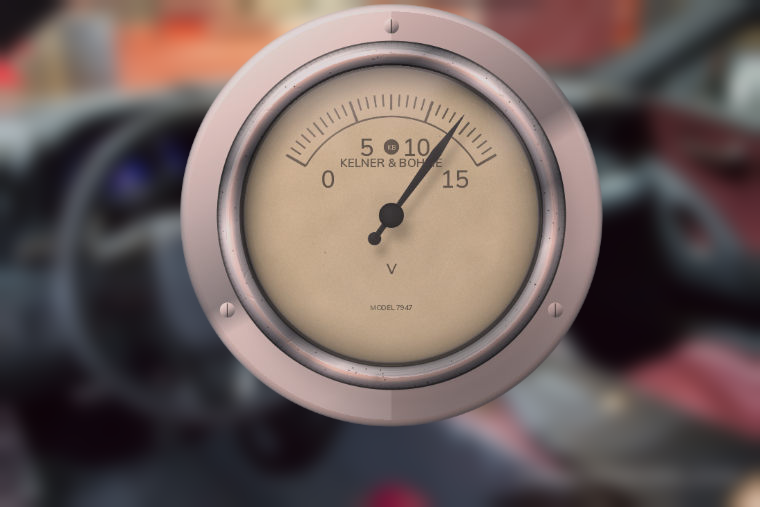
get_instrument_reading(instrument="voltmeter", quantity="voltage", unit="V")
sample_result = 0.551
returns 12
